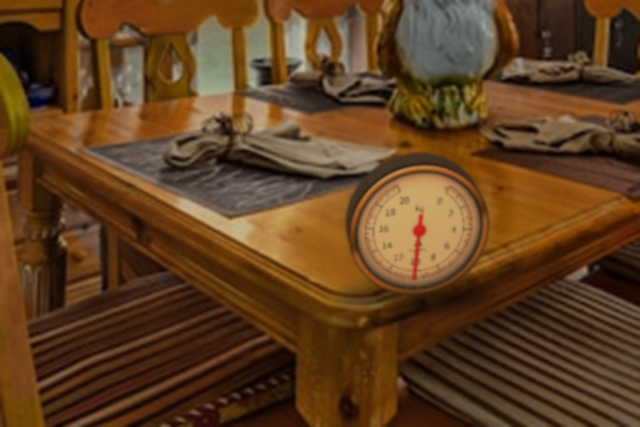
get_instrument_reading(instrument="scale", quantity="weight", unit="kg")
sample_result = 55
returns 10
